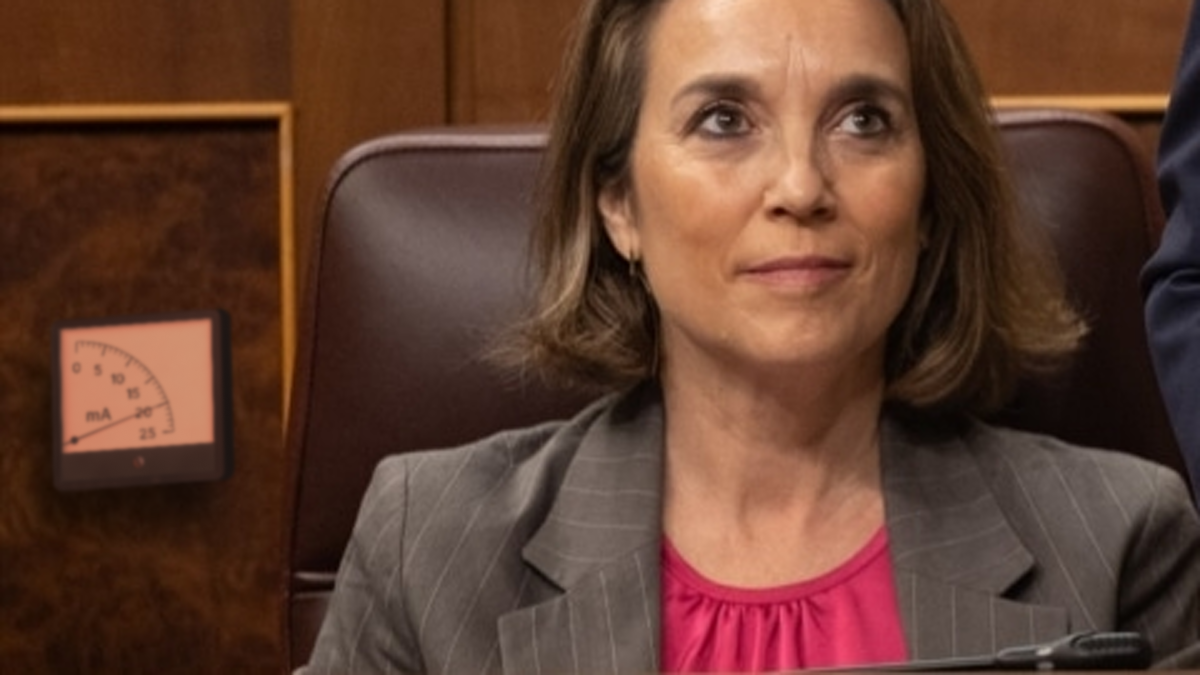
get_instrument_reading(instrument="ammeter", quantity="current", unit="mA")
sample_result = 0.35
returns 20
